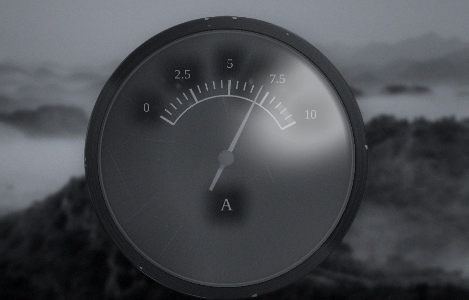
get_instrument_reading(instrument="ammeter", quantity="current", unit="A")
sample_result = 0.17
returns 7
